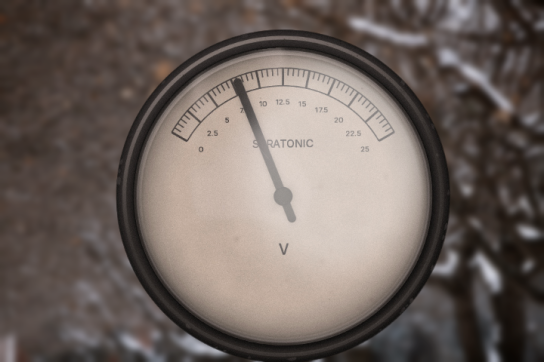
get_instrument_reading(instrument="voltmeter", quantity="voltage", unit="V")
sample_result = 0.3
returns 8
